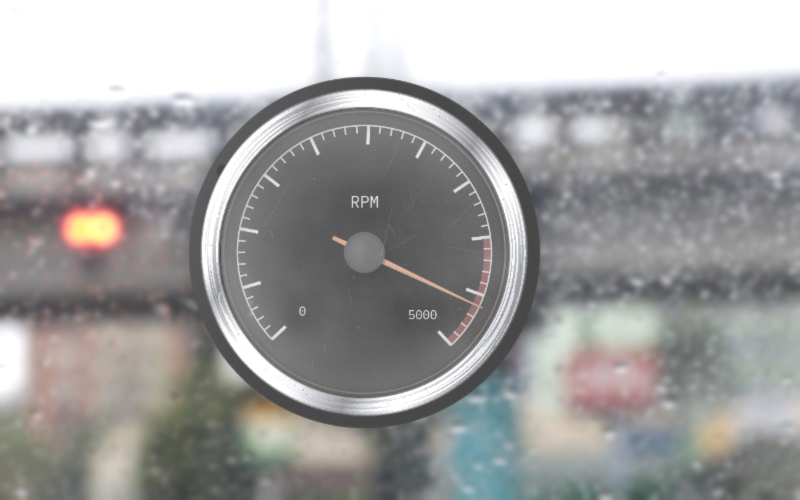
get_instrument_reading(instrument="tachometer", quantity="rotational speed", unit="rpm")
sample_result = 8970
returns 4600
